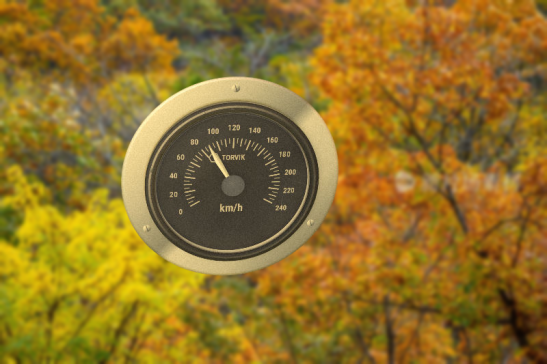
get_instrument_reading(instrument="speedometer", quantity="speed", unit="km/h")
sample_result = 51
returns 90
